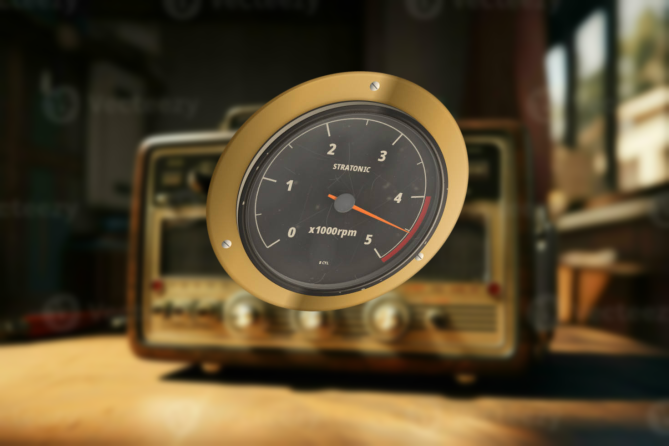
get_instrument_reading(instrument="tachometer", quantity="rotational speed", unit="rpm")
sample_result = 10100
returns 4500
